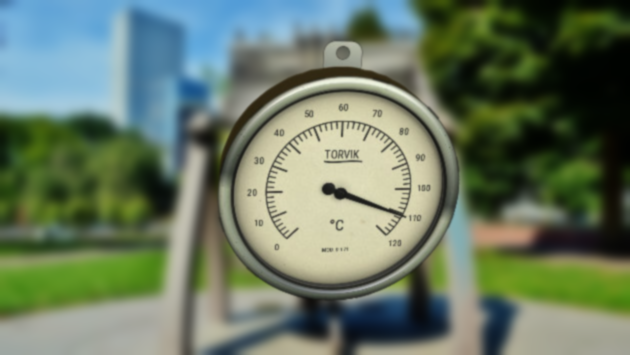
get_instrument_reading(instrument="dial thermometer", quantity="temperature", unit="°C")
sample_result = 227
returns 110
